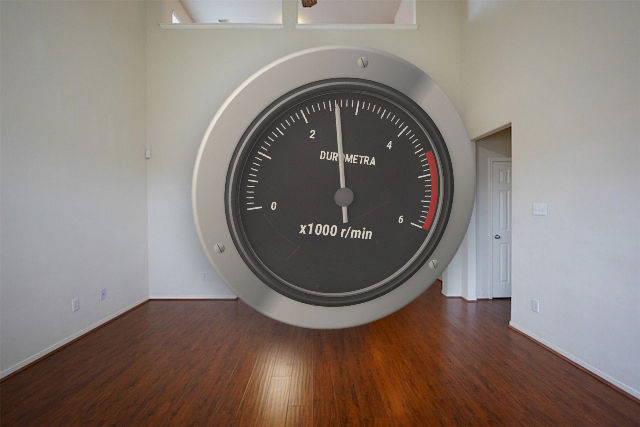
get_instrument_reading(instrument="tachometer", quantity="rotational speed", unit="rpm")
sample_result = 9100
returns 2600
